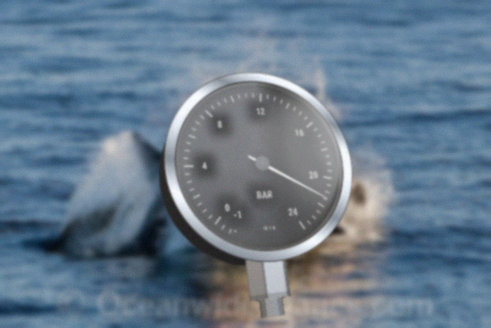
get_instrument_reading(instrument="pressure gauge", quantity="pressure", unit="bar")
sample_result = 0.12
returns 21.5
